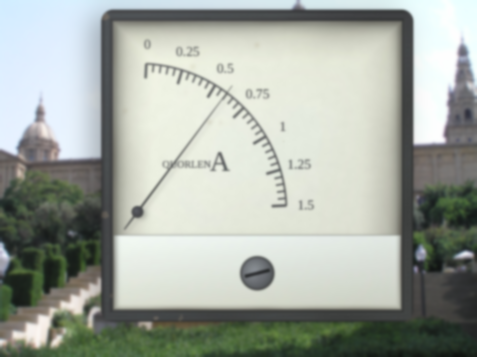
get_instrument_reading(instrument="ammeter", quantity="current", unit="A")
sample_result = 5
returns 0.6
